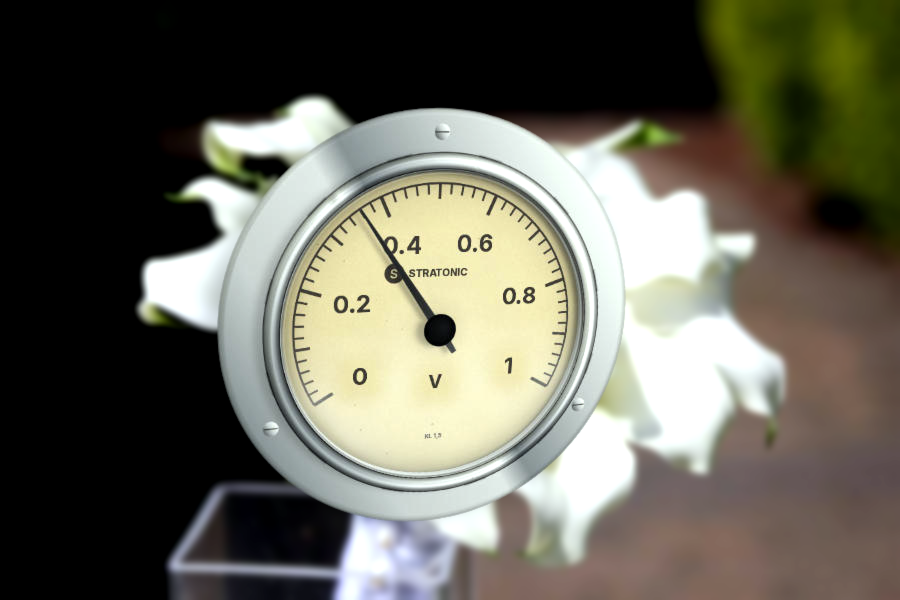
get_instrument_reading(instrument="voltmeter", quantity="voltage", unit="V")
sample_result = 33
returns 0.36
